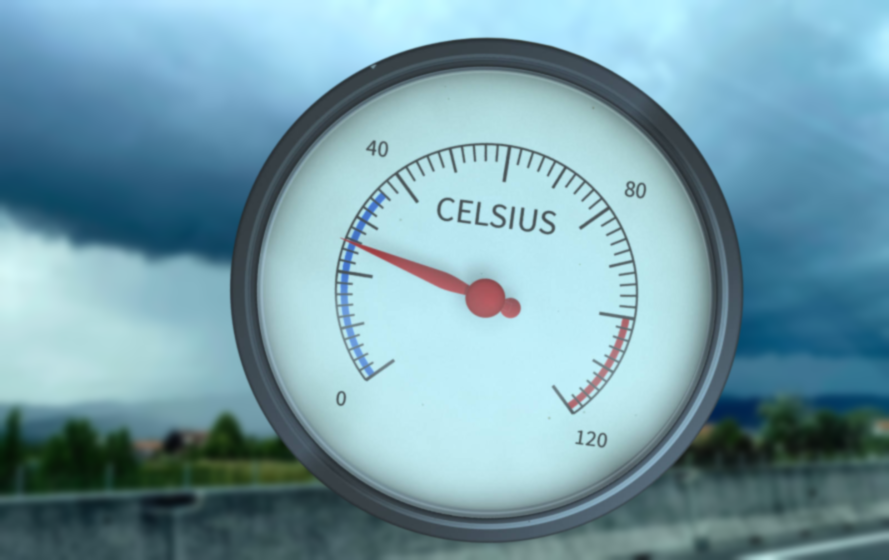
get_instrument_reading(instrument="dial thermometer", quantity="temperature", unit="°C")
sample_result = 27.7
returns 26
